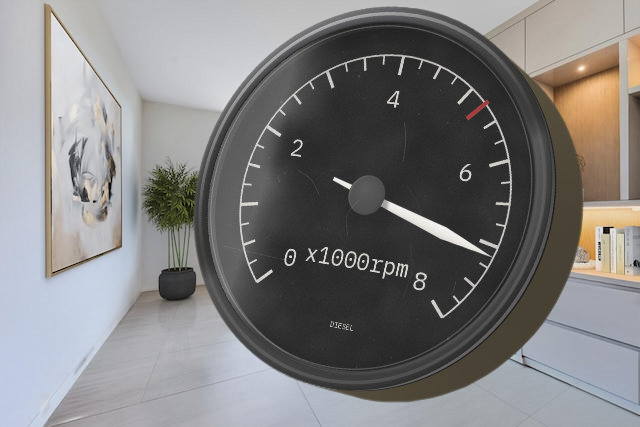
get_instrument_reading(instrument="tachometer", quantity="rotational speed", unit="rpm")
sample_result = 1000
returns 7125
